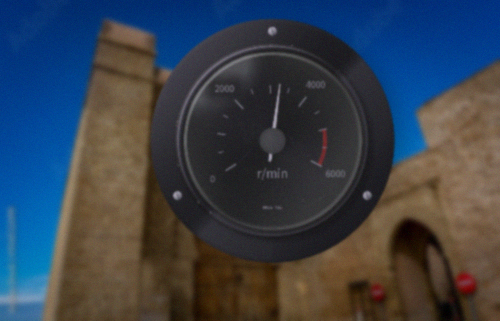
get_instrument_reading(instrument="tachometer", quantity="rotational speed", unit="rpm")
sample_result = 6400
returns 3250
